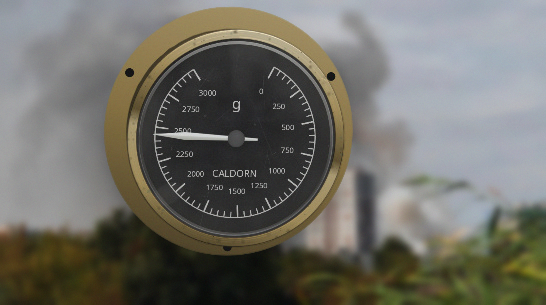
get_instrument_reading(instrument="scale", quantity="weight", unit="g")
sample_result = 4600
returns 2450
